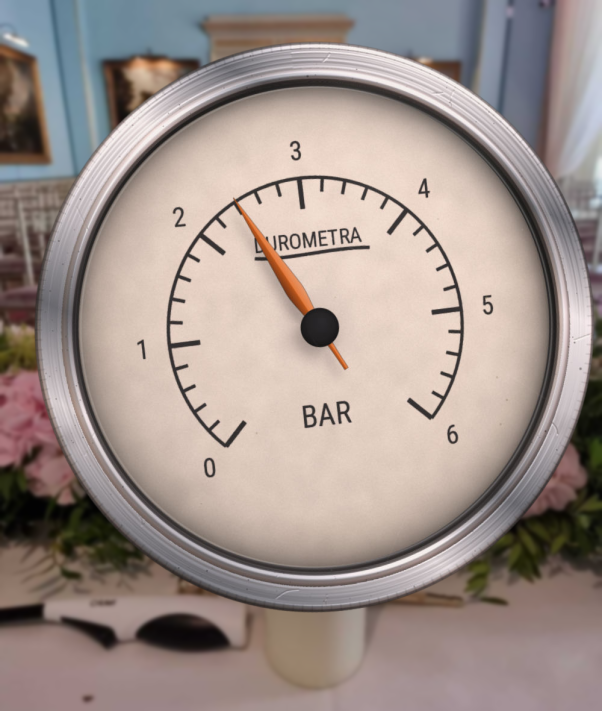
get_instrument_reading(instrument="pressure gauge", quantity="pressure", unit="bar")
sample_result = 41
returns 2.4
